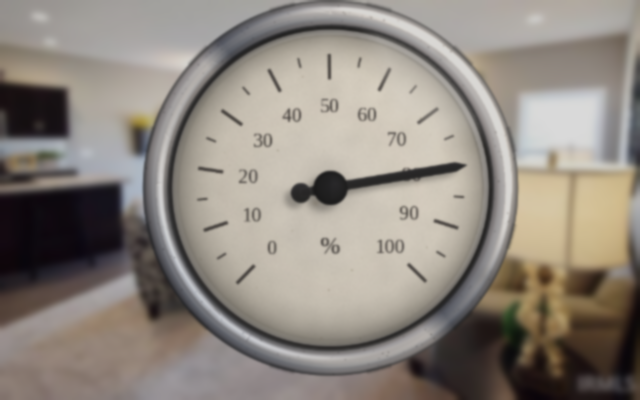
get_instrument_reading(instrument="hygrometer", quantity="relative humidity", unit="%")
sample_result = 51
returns 80
